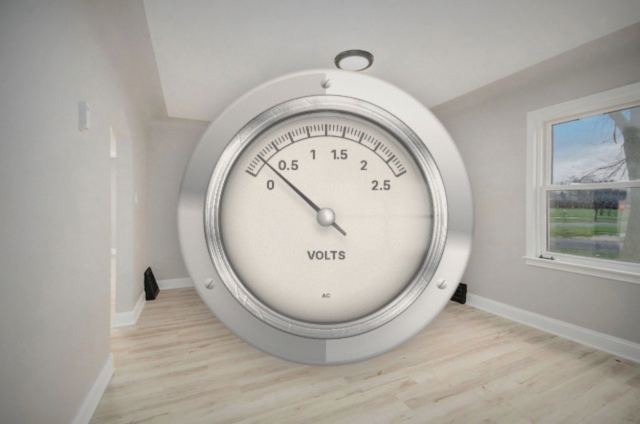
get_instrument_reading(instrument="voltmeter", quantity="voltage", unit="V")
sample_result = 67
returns 0.25
